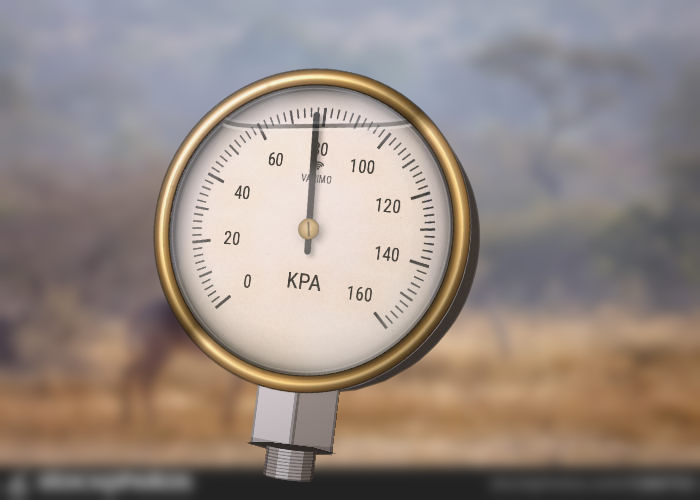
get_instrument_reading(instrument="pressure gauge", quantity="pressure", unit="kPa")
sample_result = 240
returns 78
